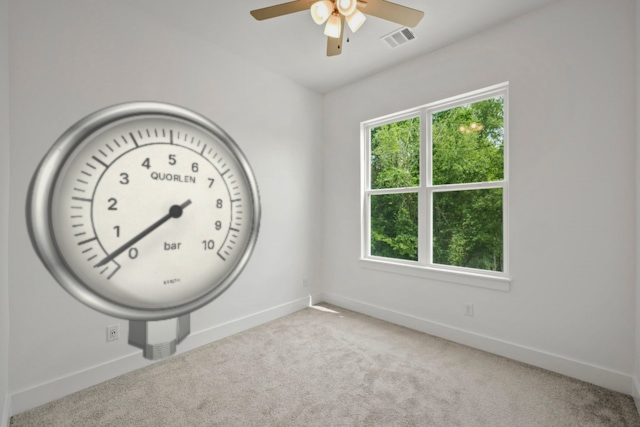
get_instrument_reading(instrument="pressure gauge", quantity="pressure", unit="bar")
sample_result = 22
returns 0.4
